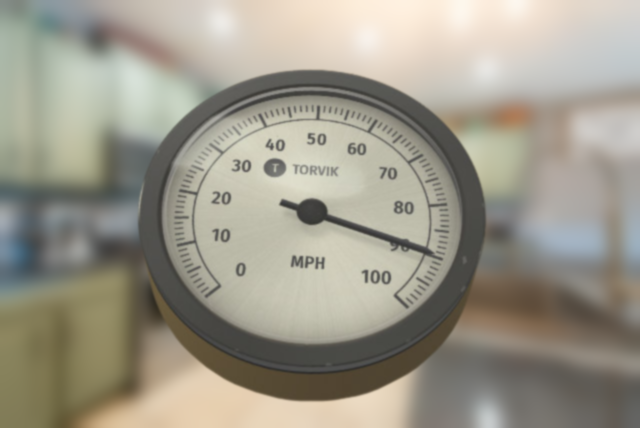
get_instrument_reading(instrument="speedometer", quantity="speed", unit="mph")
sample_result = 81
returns 90
